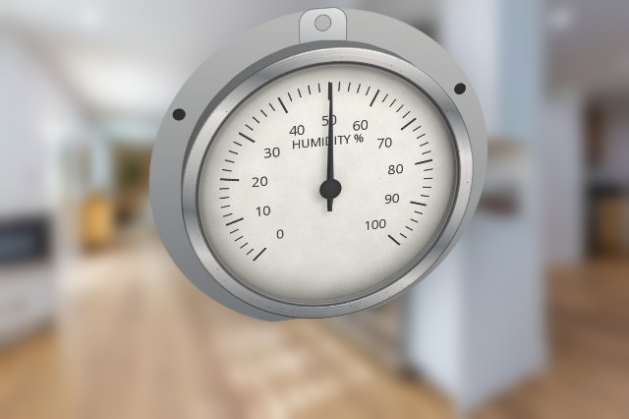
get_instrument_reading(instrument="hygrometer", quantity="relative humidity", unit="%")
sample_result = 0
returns 50
